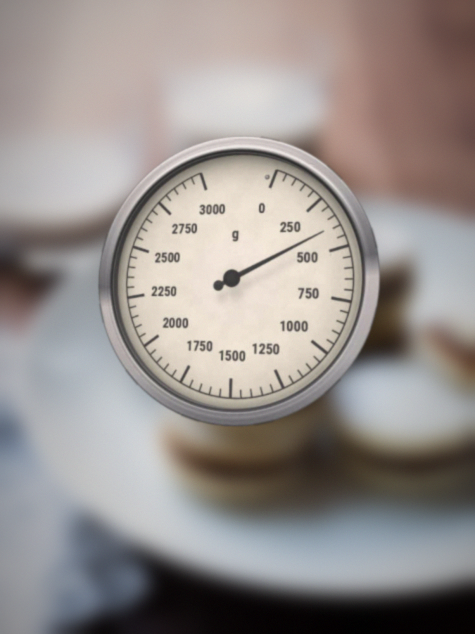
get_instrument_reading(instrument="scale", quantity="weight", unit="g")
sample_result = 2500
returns 400
